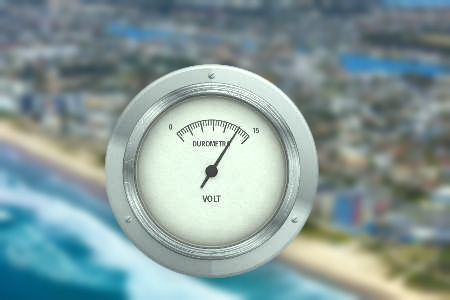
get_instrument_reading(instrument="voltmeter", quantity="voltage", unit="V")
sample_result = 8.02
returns 12.5
